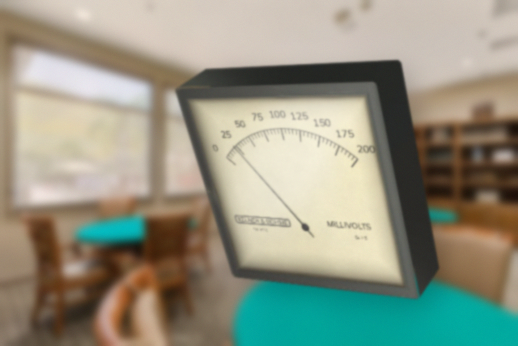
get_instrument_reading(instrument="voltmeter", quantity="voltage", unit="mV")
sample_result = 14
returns 25
